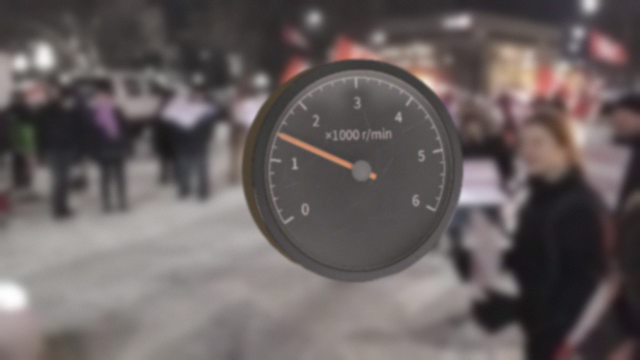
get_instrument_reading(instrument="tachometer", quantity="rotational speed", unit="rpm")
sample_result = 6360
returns 1400
